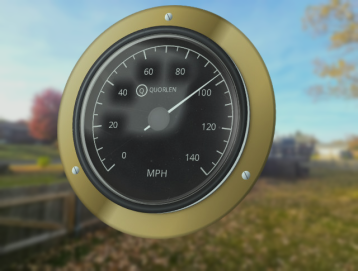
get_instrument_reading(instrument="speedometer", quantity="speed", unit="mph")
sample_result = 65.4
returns 97.5
